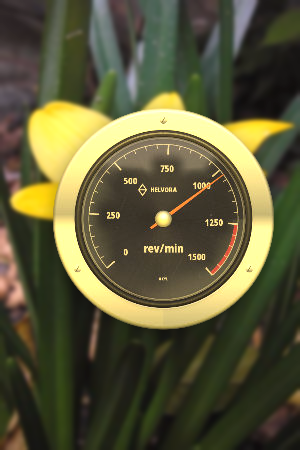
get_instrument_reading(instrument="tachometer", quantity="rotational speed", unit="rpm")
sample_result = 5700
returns 1025
